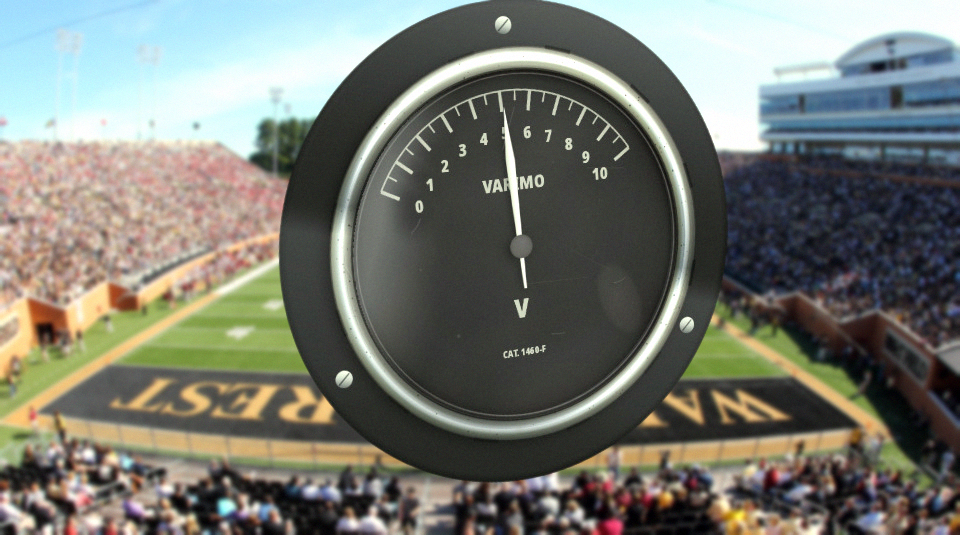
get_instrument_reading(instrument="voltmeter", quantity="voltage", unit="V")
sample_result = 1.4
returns 5
